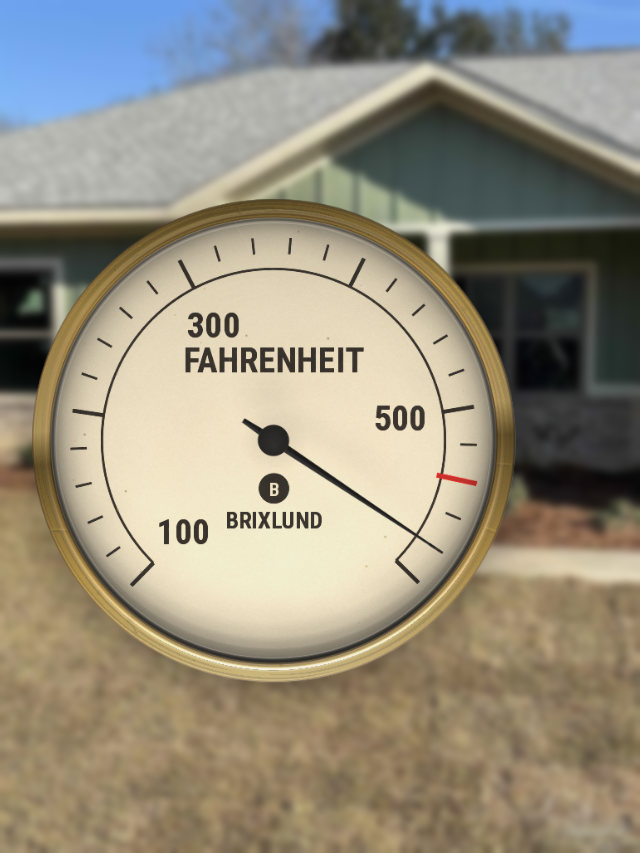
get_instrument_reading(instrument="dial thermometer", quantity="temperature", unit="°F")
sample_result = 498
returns 580
